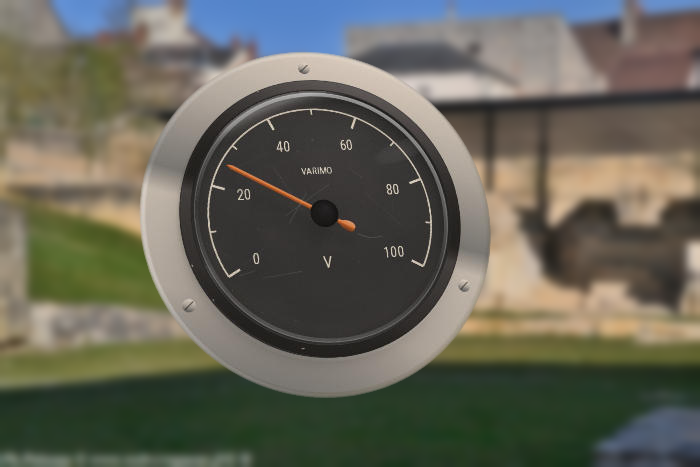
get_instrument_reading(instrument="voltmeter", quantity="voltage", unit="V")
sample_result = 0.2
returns 25
